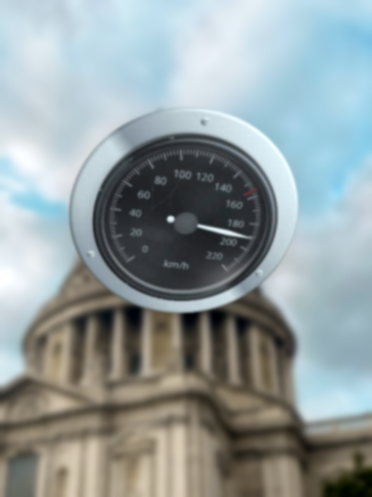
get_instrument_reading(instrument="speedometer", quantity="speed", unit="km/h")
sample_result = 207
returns 190
